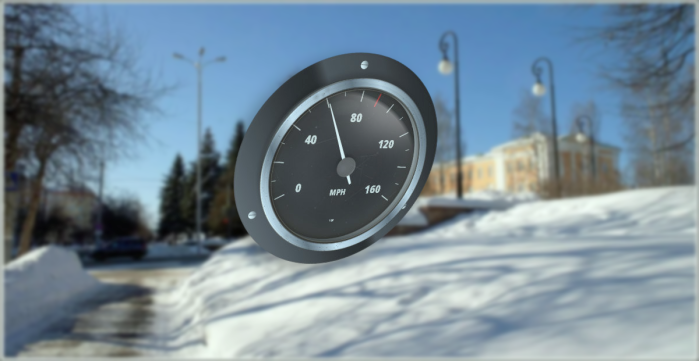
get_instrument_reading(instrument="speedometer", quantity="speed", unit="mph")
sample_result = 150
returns 60
